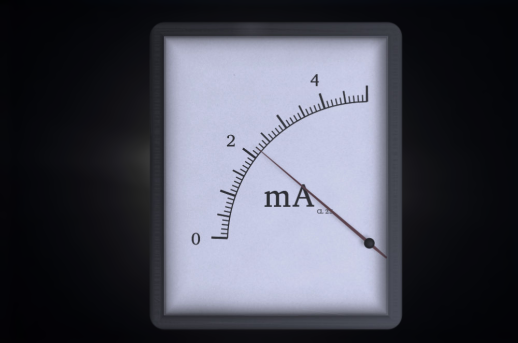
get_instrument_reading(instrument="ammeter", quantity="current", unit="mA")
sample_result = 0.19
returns 2.2
